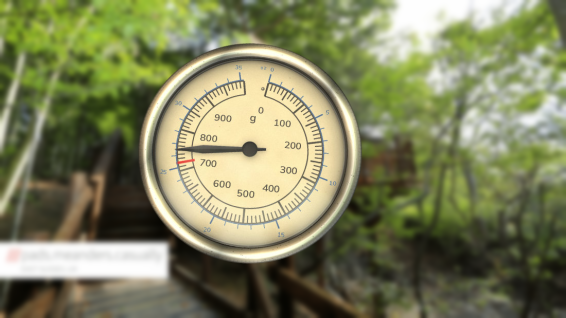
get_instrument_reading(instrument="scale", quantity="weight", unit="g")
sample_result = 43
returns 750
